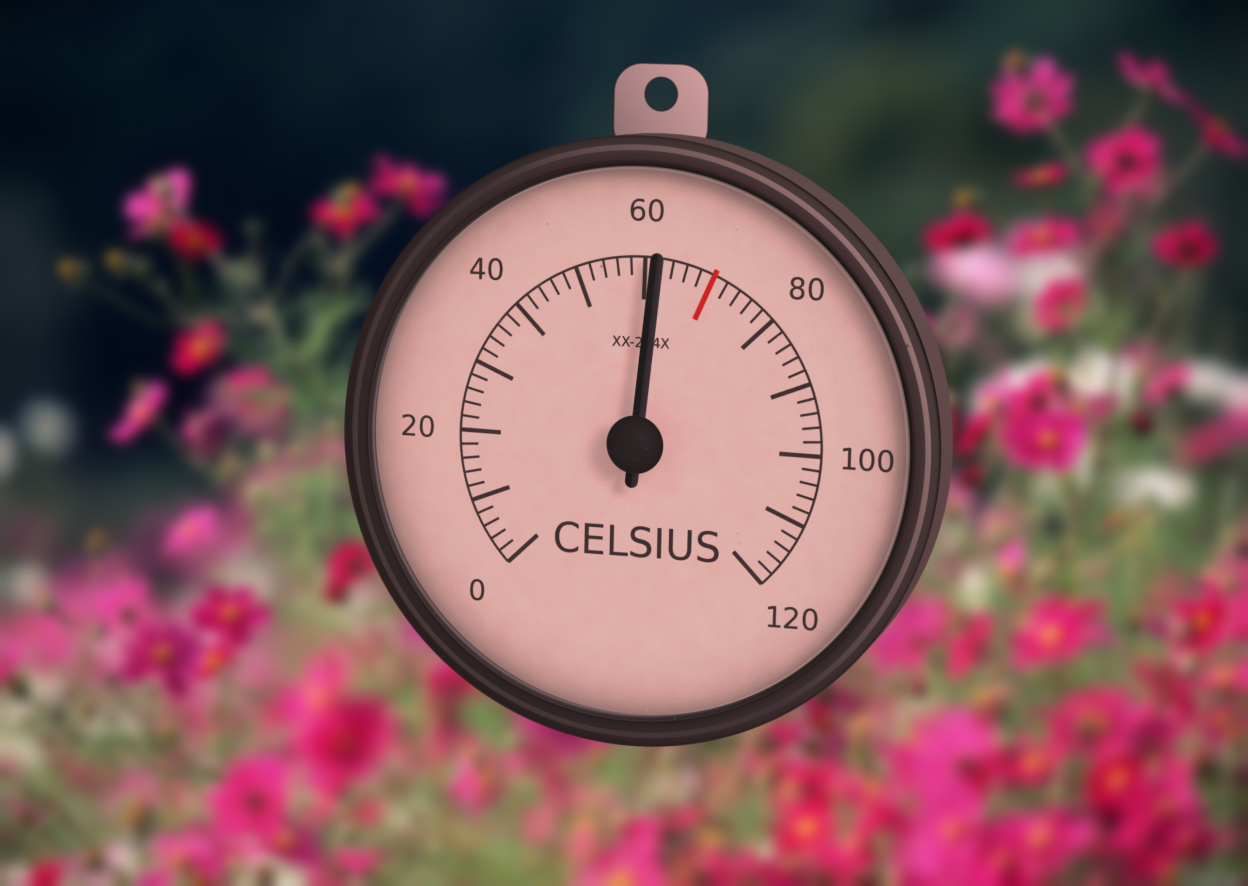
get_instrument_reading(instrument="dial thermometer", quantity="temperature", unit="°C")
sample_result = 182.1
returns 62
